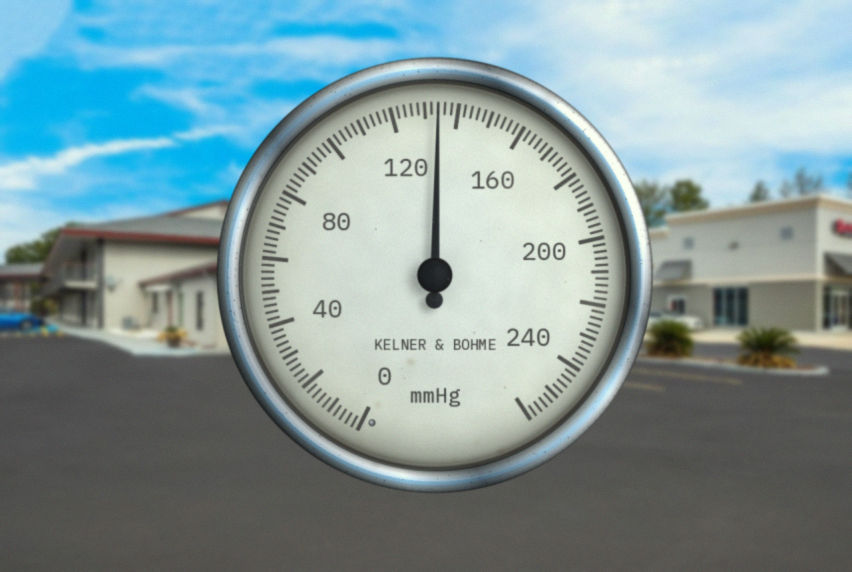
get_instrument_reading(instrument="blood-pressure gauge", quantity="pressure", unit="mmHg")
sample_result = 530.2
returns 134
